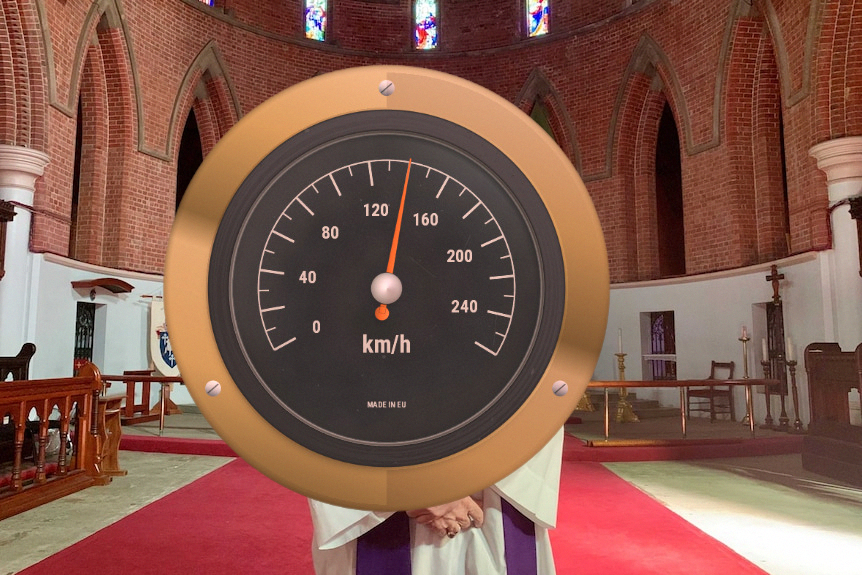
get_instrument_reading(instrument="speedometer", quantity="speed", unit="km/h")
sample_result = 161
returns 140
